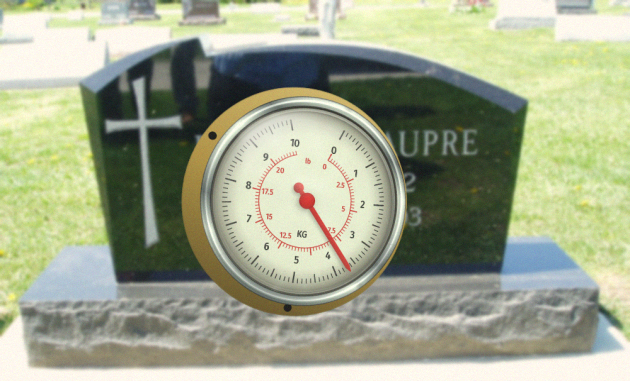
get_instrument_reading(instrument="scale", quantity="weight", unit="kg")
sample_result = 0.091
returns 3.7
